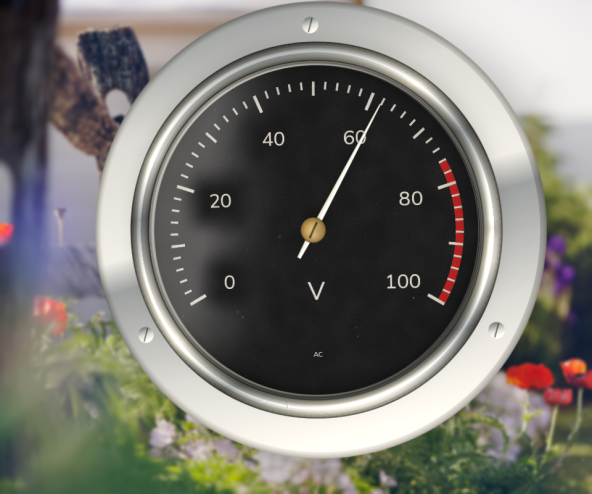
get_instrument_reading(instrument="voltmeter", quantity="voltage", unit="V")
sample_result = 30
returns 62
